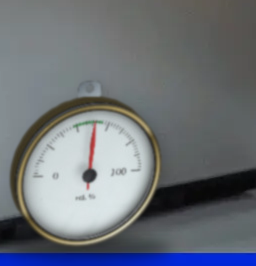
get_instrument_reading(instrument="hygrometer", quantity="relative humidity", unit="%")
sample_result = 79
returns 50
